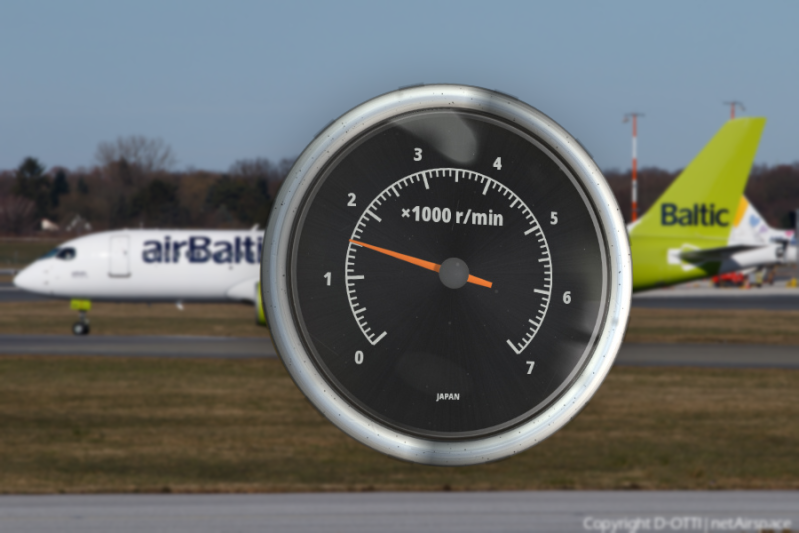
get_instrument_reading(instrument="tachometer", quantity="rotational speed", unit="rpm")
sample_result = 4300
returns 1500
